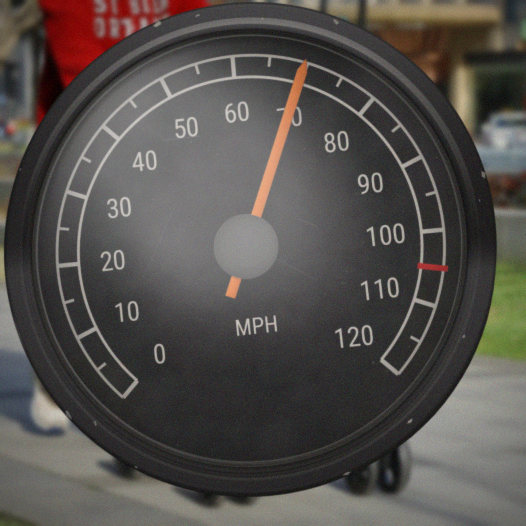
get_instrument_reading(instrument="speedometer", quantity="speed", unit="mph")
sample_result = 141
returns 70
